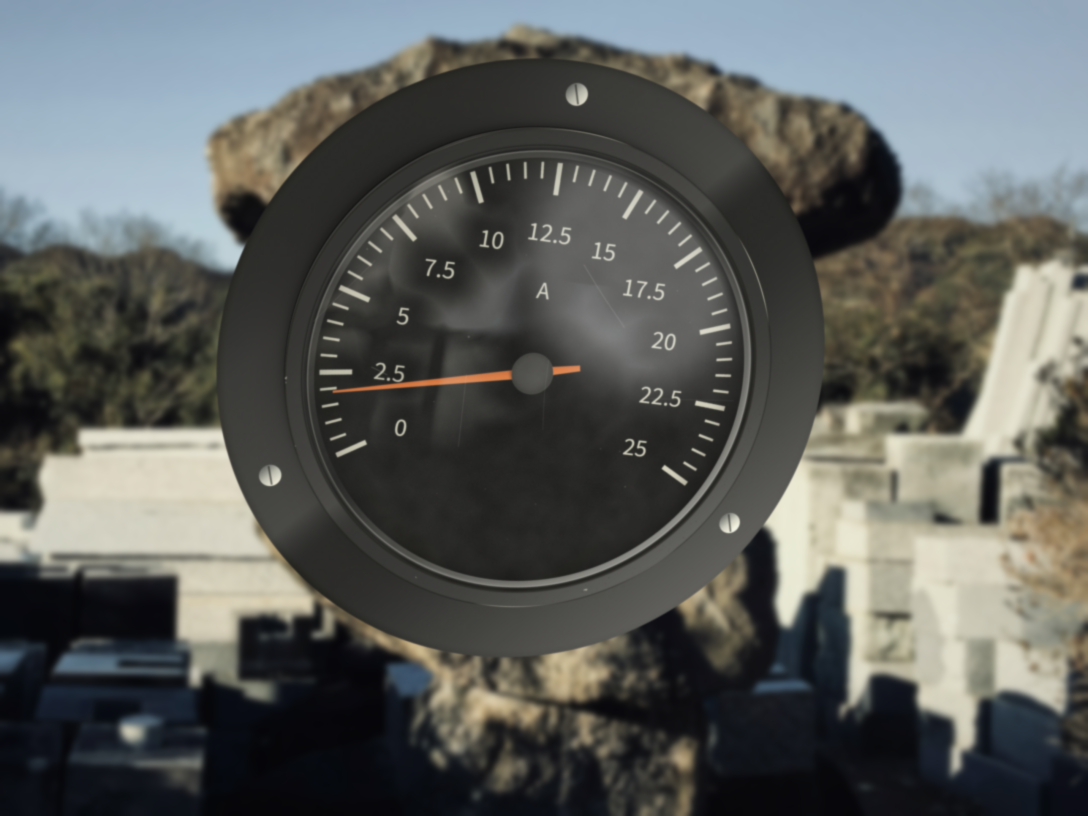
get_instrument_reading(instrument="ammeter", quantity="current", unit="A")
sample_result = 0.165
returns 2
